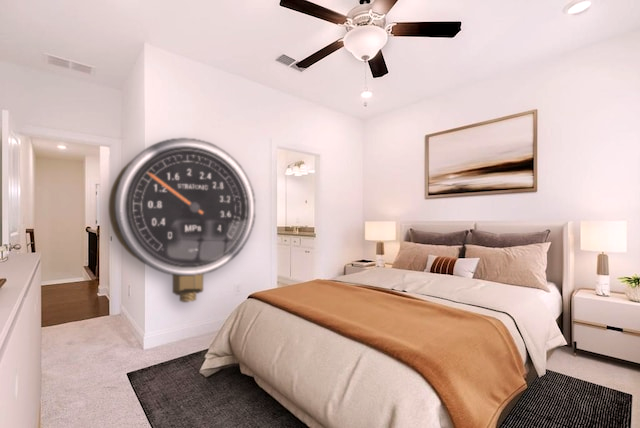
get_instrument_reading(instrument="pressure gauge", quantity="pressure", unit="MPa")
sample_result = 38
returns 1.3
